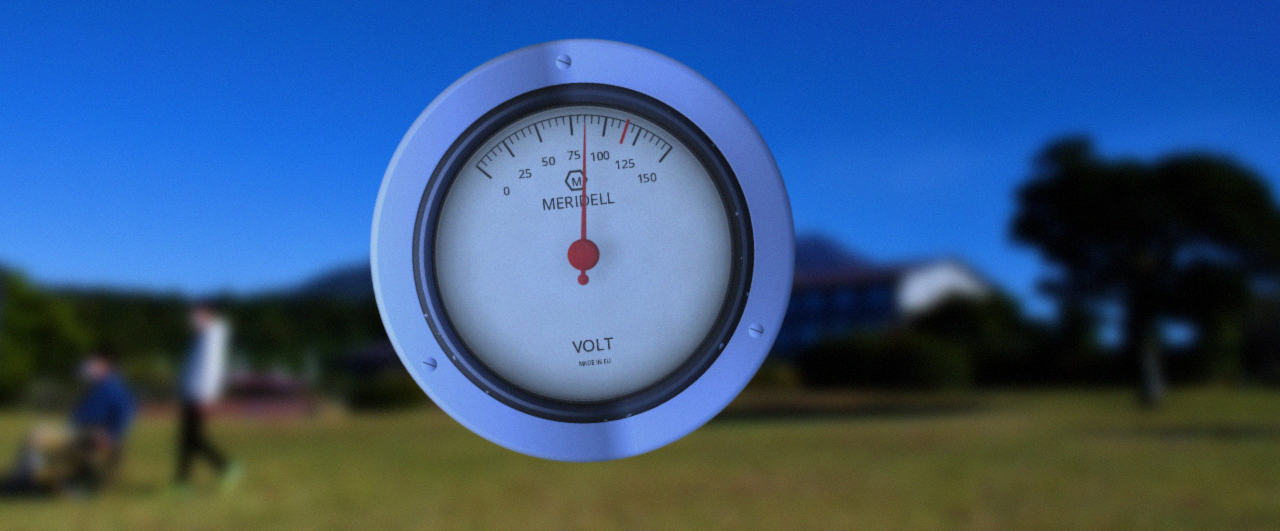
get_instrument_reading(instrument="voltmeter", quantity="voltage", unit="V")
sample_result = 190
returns 85
